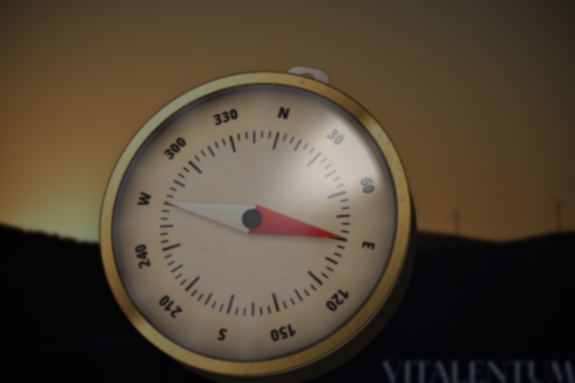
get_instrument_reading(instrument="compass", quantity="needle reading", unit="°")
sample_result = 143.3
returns 90
